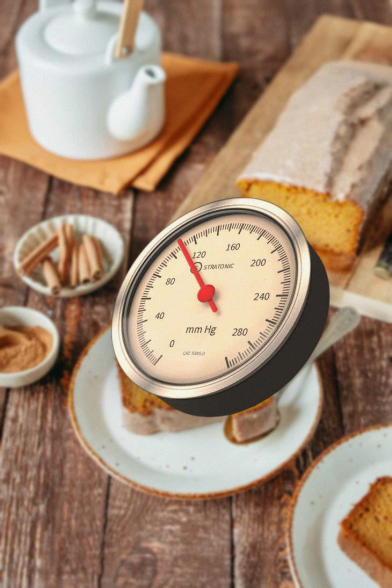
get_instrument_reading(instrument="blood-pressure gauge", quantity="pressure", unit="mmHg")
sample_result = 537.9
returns 110
